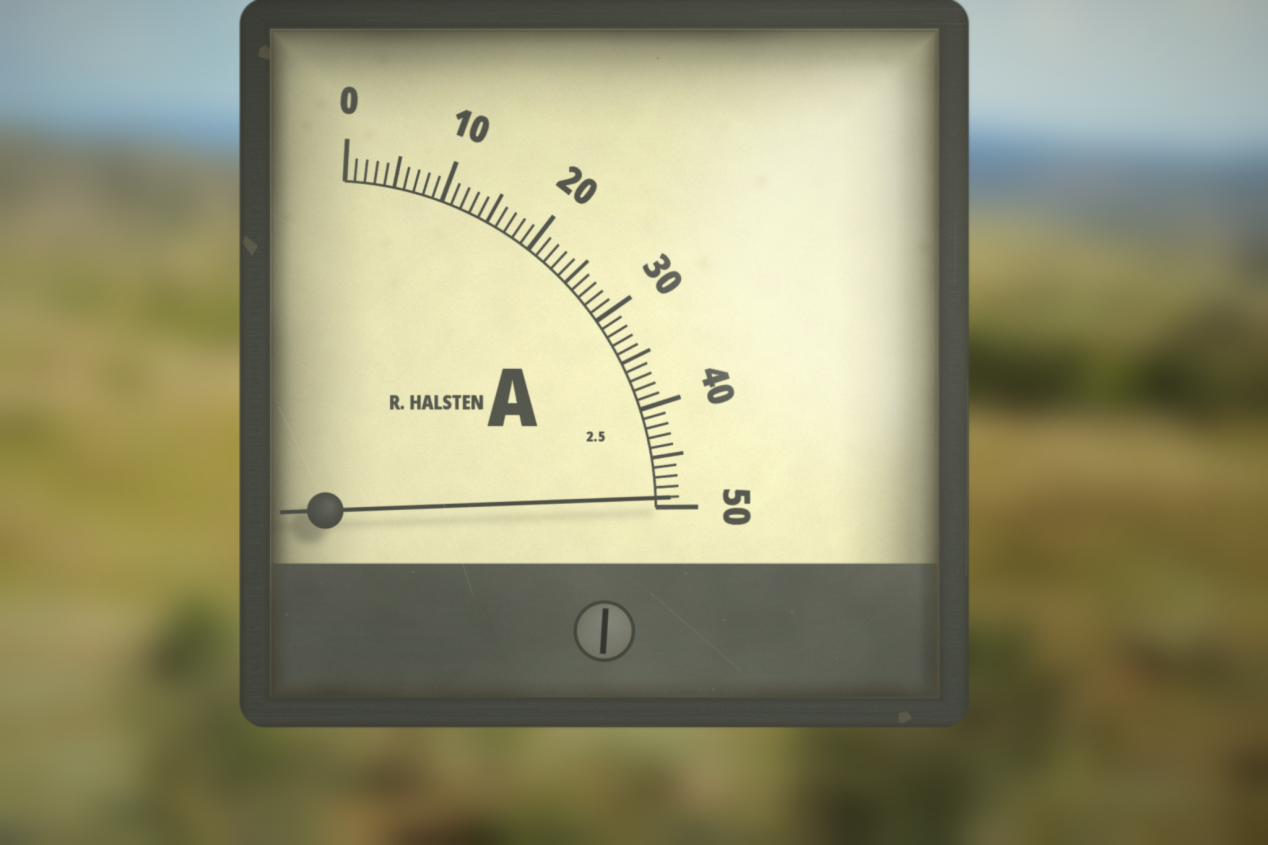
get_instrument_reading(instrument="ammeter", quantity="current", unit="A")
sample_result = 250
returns 49
